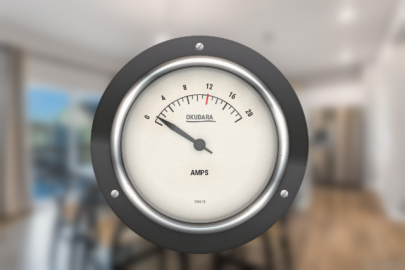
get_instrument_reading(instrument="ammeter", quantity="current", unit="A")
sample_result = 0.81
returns 1
